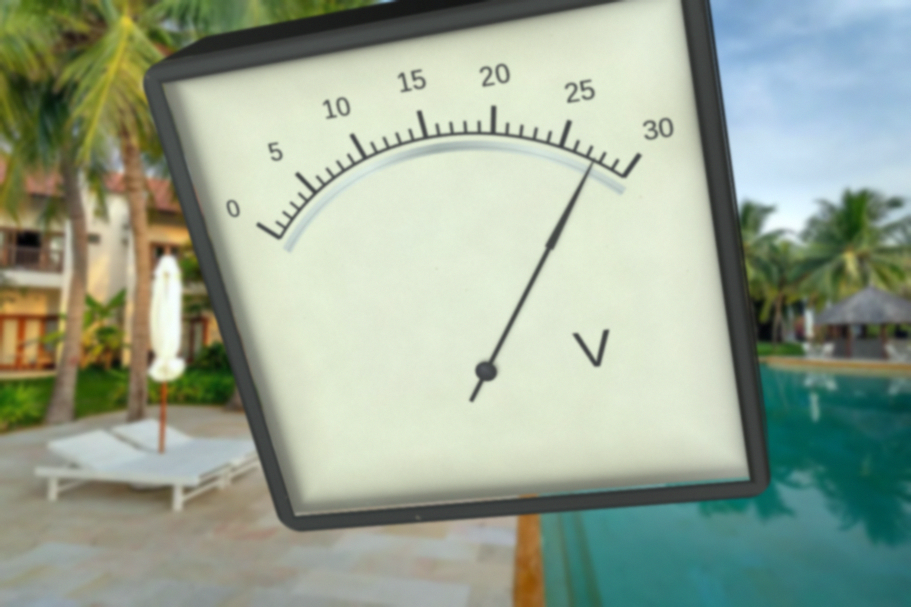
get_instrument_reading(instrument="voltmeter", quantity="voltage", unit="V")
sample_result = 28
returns 27.5
